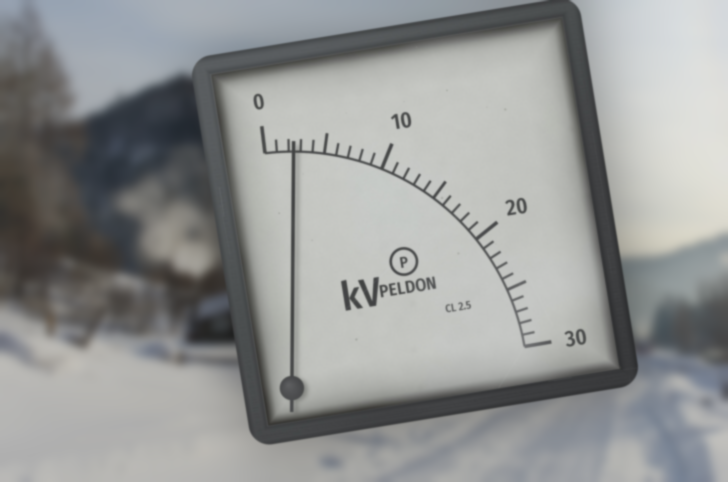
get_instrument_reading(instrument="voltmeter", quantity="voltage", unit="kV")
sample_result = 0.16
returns 2.5
